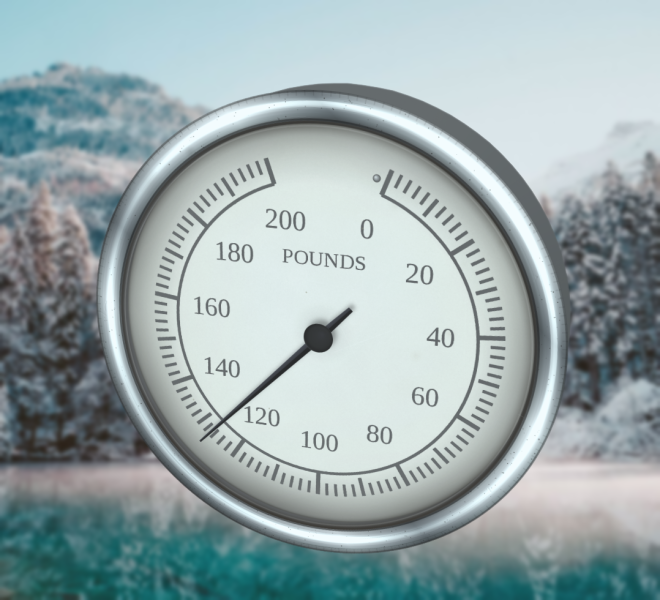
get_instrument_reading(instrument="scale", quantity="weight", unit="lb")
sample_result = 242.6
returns 127
